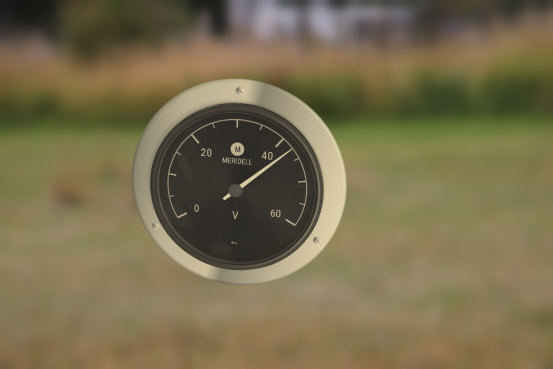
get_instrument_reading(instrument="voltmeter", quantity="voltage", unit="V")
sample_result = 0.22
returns 42.5
